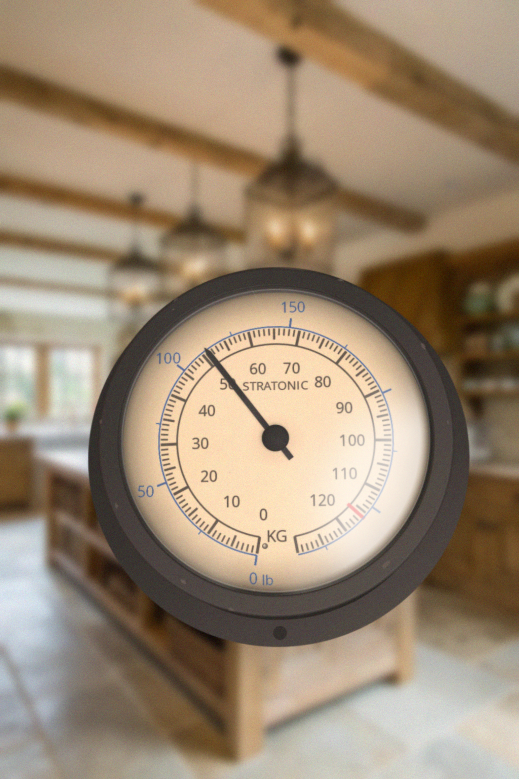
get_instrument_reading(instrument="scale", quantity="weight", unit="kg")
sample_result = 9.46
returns 51
